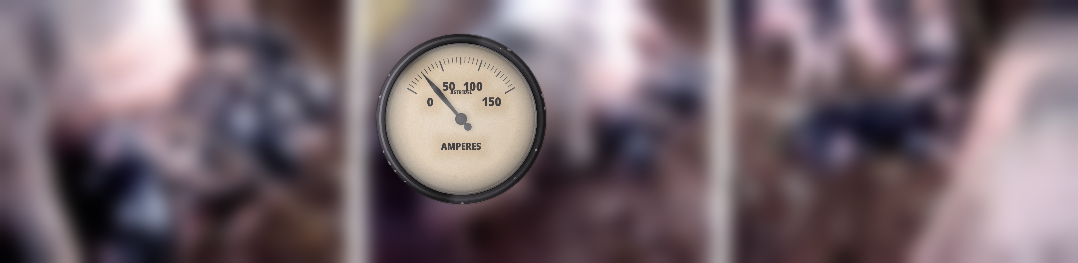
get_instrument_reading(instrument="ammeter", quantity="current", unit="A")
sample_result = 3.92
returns 25
